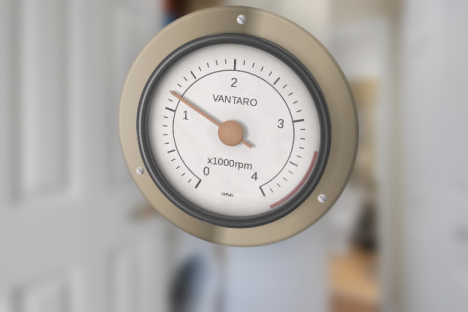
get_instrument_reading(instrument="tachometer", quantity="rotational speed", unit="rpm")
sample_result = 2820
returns 1200
